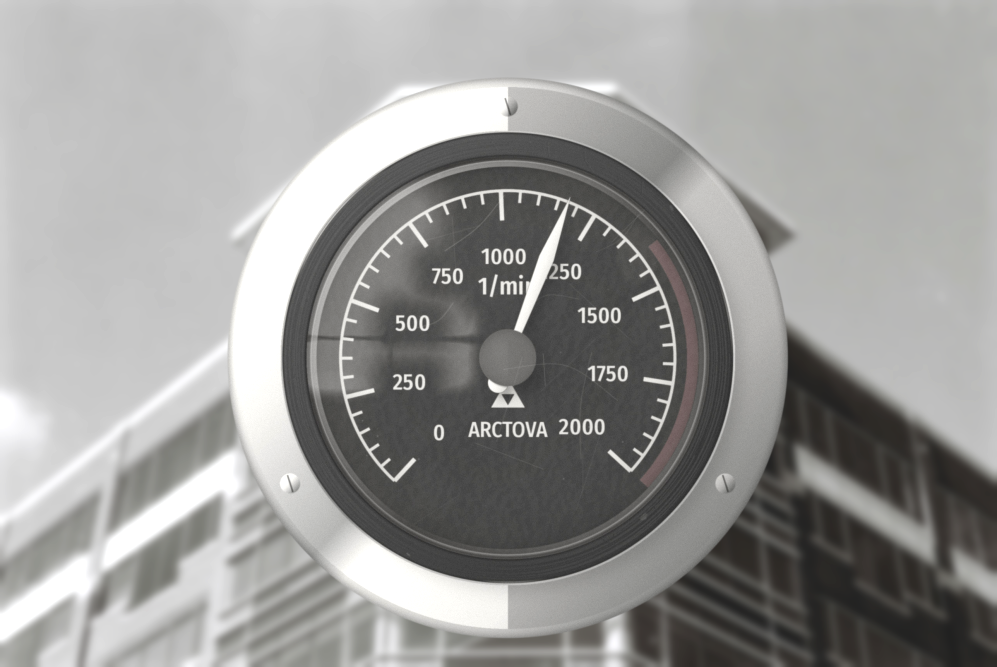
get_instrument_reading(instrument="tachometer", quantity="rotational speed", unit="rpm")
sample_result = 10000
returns 1175
